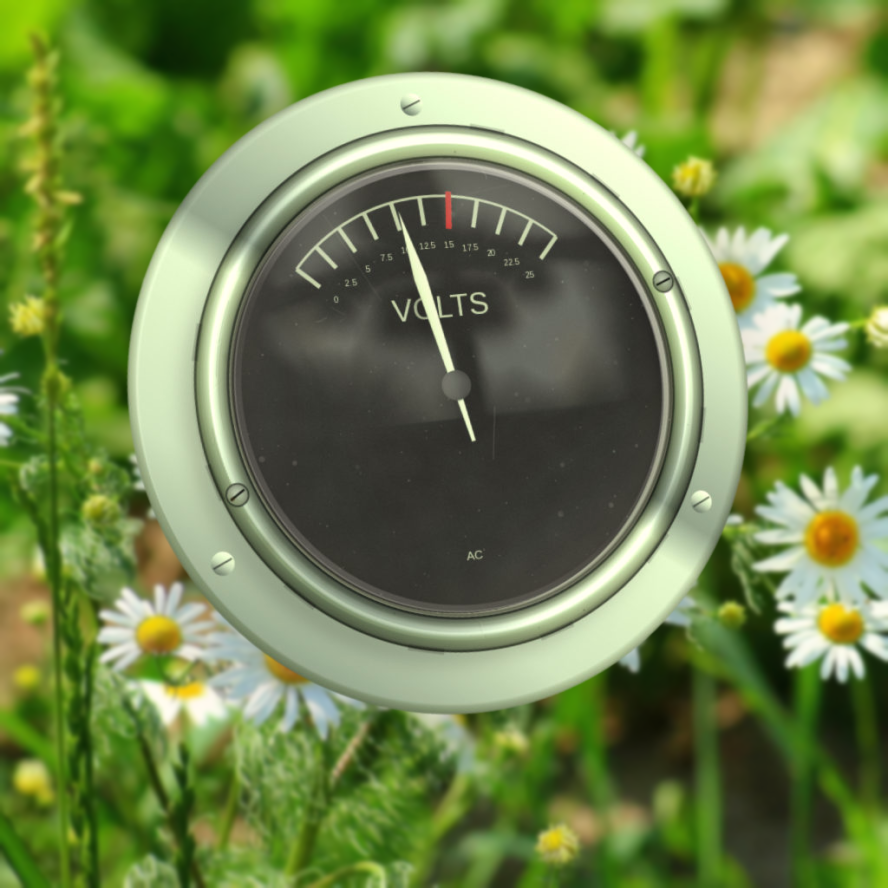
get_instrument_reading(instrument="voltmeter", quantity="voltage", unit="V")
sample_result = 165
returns 10
